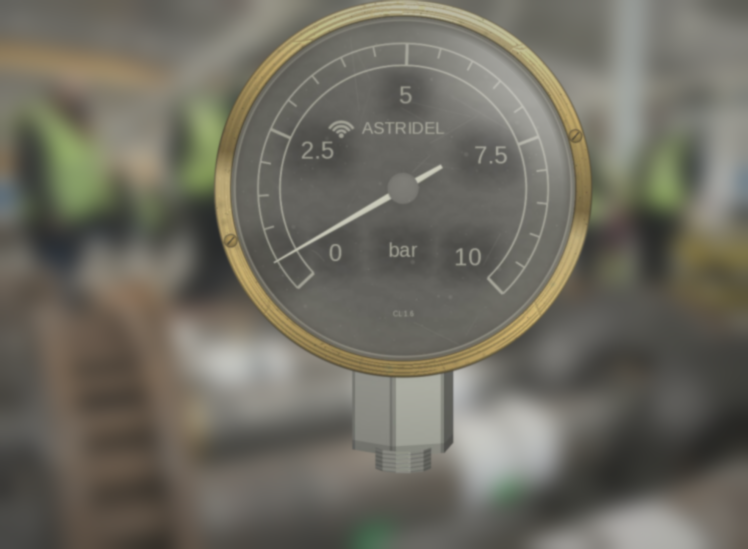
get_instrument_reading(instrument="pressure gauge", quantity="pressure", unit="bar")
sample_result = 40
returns 0.5
